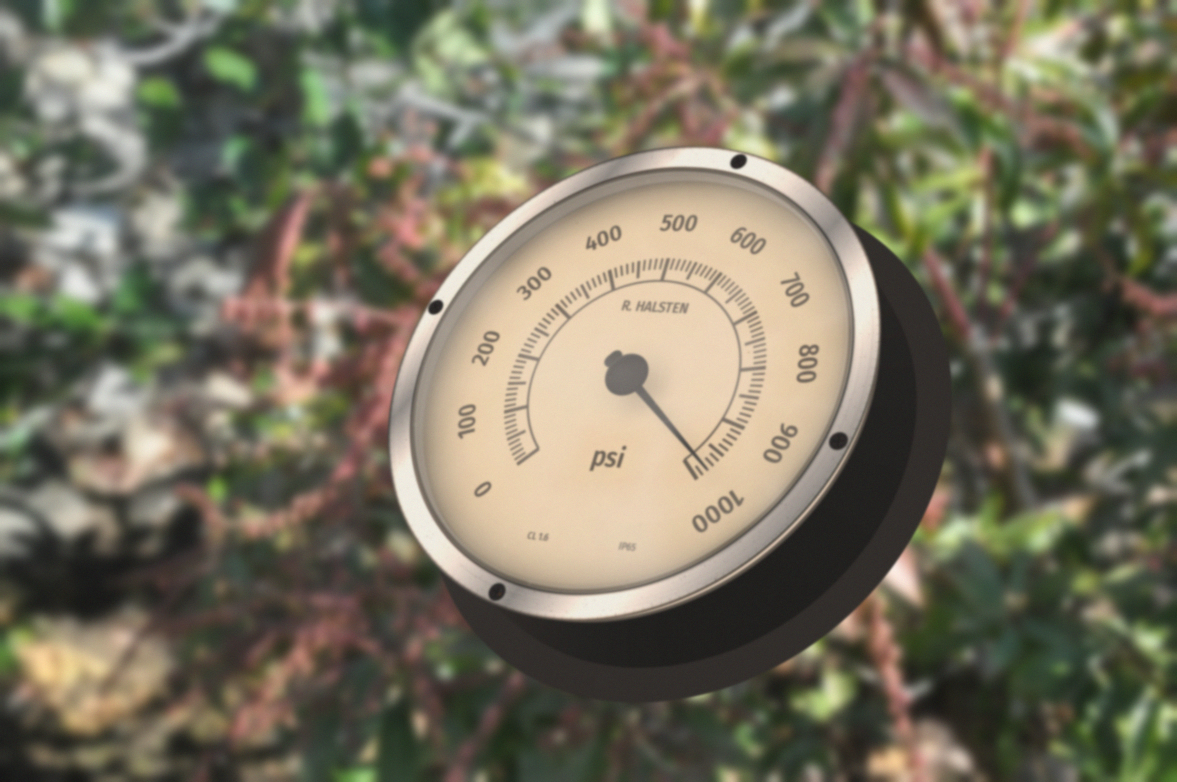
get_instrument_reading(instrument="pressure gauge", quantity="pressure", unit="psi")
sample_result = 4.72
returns 980
